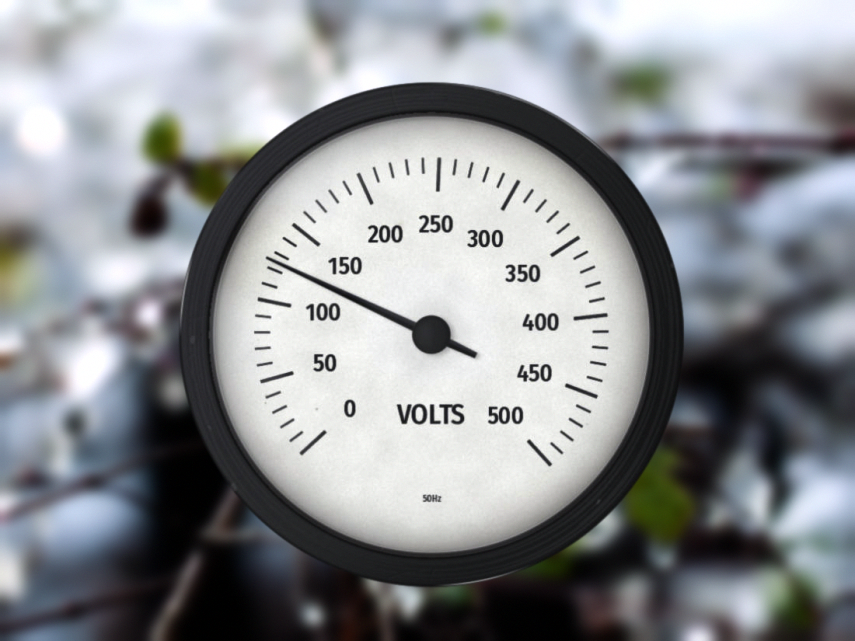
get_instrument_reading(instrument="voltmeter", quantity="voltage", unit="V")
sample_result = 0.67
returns 125
